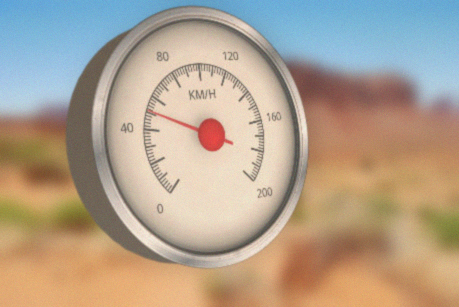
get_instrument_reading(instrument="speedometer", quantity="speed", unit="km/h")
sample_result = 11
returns 50
